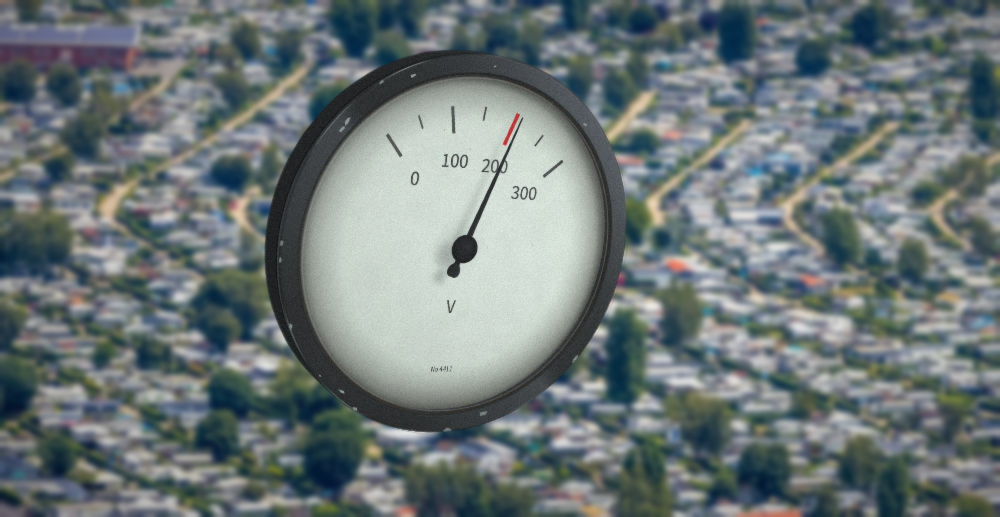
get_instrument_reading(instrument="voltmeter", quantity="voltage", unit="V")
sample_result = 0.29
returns 200
